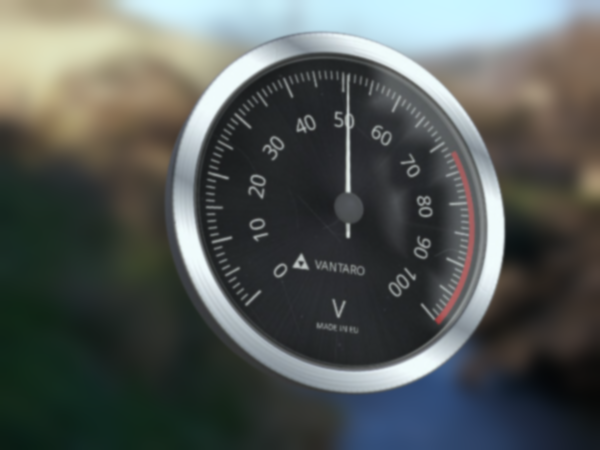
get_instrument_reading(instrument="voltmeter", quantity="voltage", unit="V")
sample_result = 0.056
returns 50
